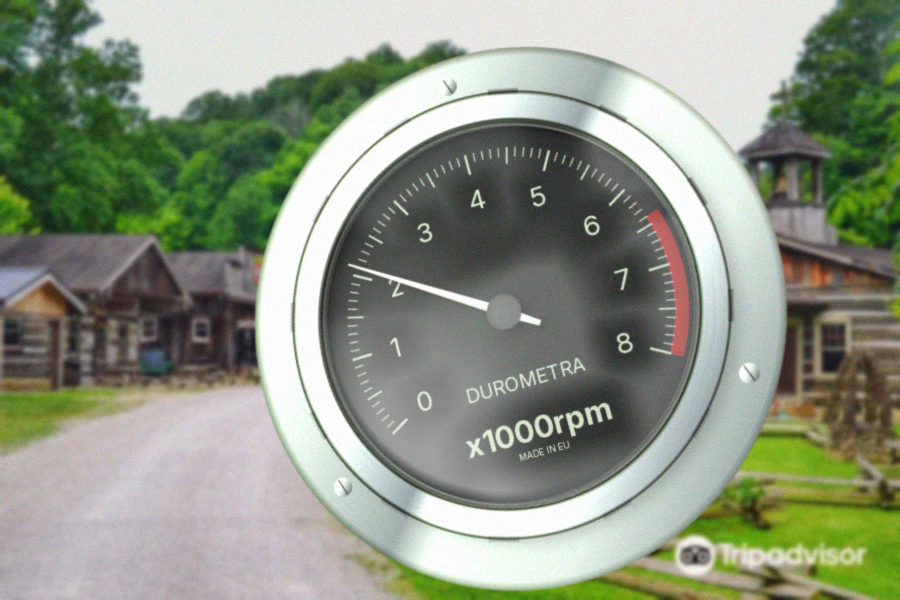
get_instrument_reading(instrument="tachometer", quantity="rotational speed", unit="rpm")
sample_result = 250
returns 2100
